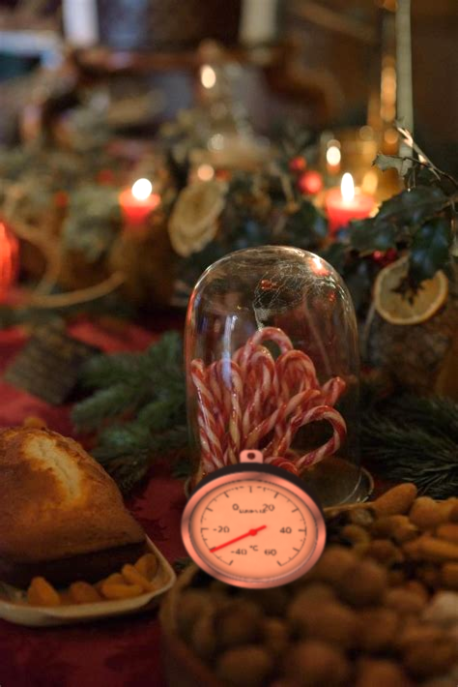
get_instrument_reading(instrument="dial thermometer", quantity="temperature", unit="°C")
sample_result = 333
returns -30
